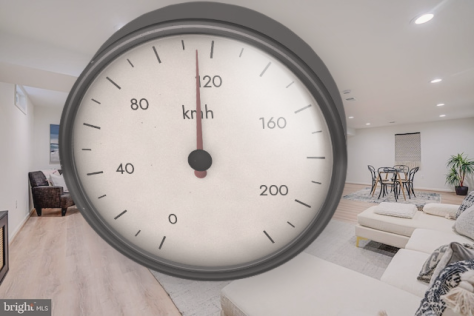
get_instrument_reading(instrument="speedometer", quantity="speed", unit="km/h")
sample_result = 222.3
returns 115
